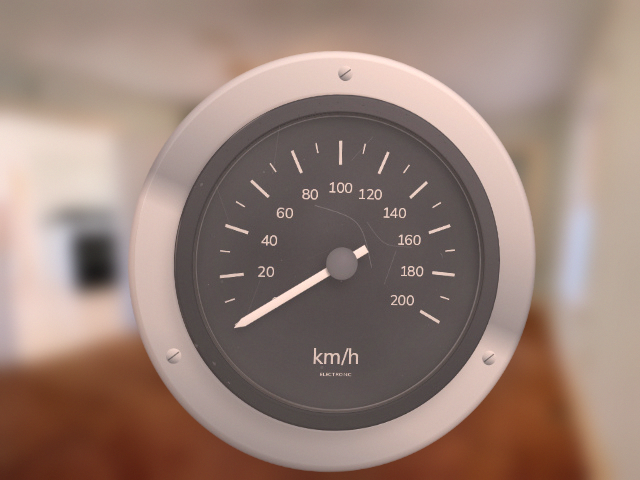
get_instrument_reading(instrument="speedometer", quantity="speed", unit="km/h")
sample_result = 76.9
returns 0
